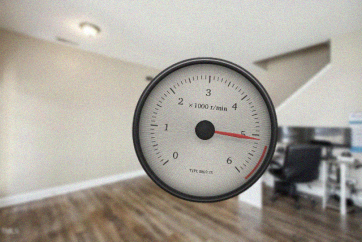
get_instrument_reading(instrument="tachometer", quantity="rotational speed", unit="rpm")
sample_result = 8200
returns 5100
